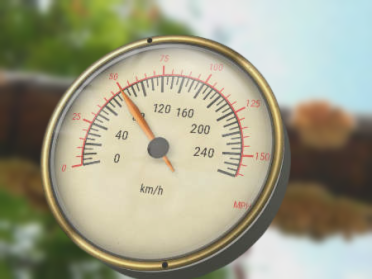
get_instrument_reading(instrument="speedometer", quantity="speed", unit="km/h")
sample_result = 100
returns 80
